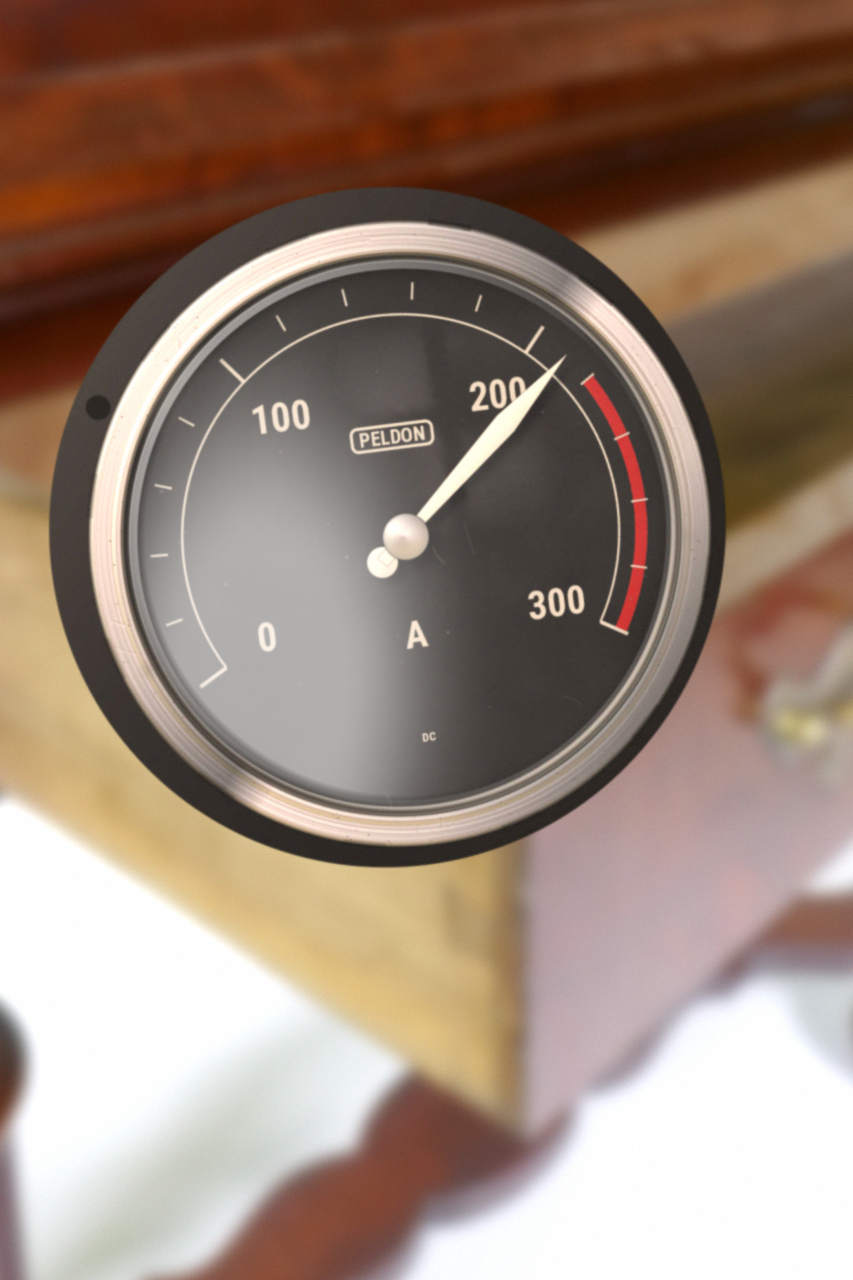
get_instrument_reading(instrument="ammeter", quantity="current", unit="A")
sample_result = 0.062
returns 210
